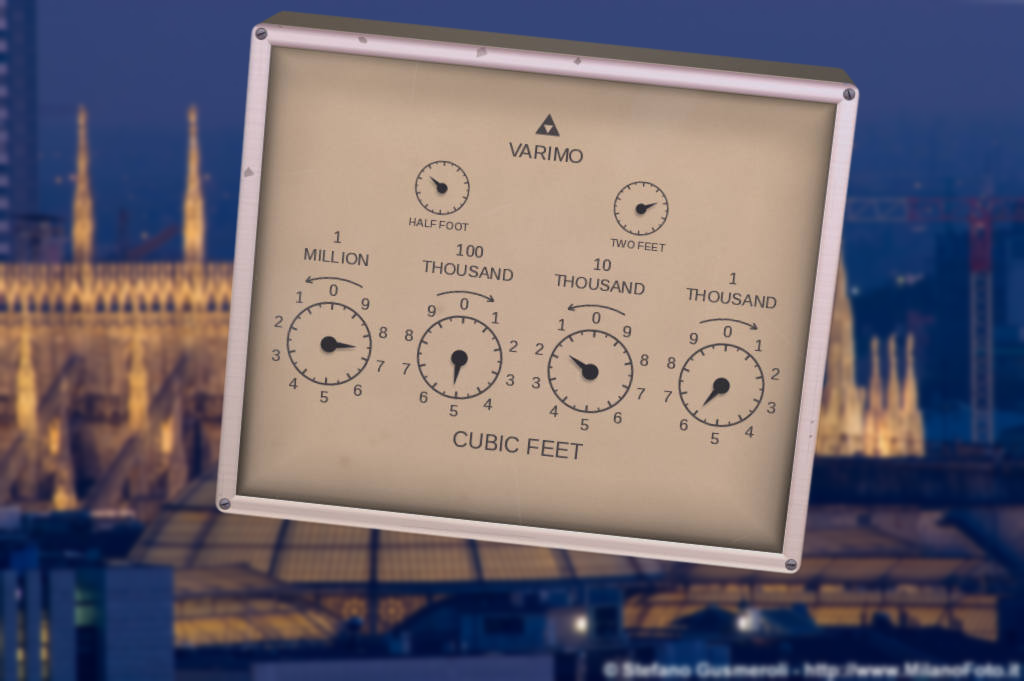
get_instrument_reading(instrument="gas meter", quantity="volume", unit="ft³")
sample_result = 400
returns 751600
